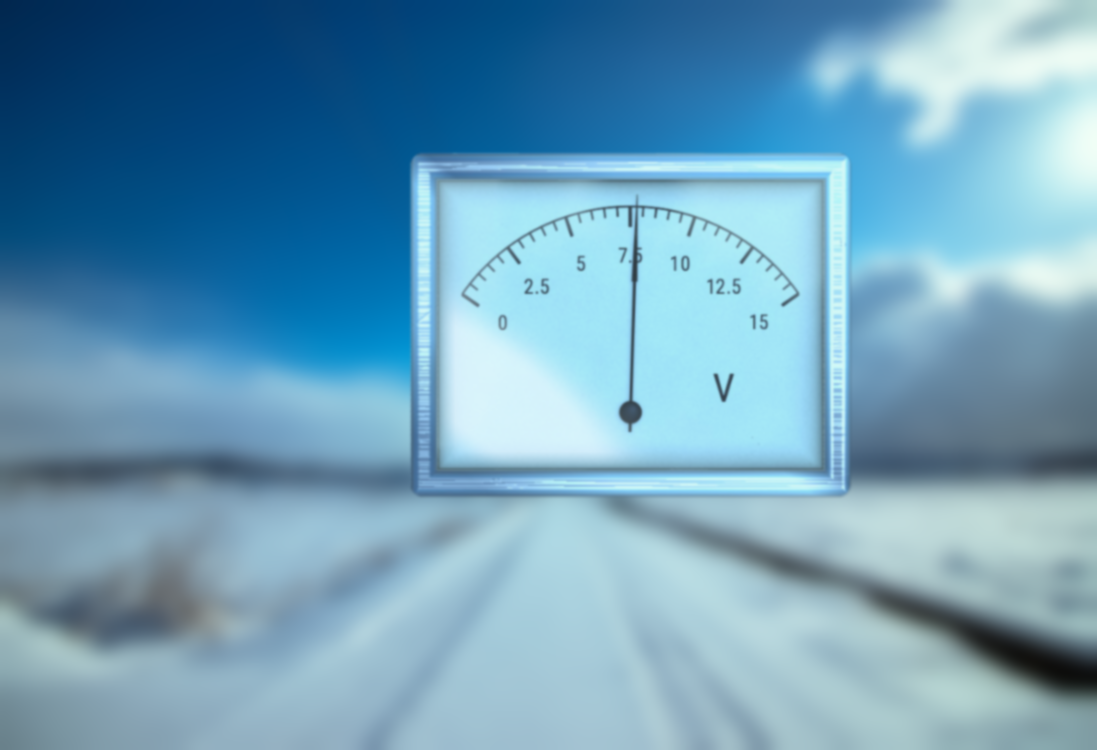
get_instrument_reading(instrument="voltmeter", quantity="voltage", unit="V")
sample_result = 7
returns 7.75
